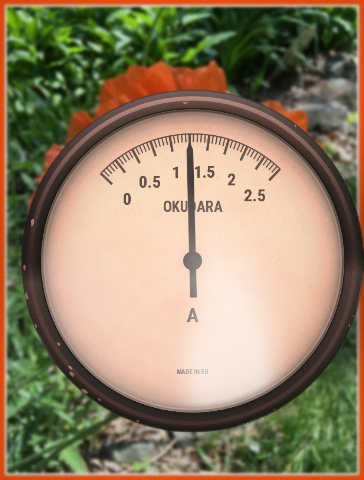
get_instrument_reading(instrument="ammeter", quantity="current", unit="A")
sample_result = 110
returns 1.25
